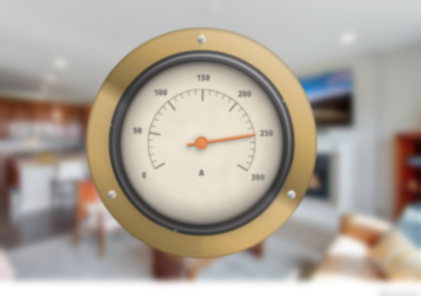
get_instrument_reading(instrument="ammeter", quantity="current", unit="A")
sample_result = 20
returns 250
